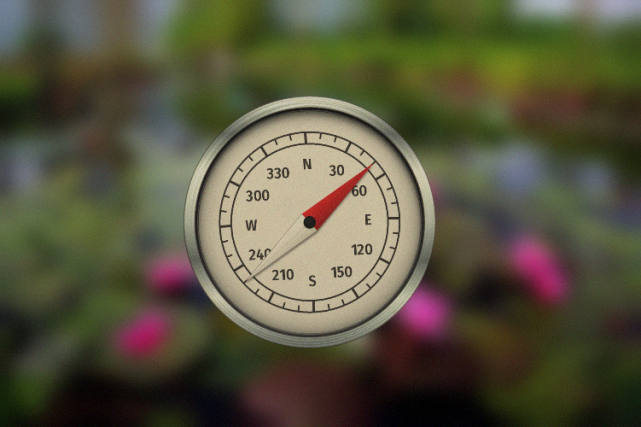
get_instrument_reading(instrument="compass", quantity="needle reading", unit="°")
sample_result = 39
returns 50
